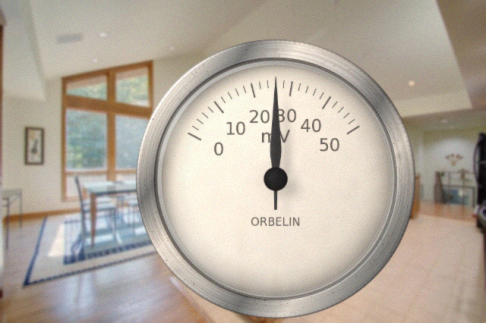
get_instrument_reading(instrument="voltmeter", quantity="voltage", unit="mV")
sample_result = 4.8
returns 26
